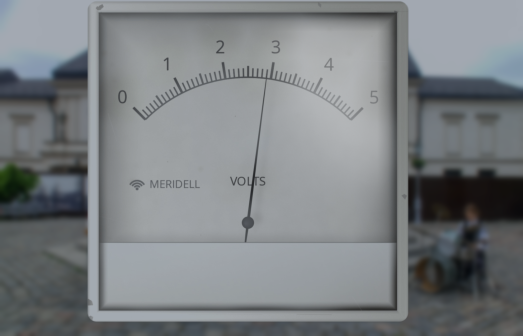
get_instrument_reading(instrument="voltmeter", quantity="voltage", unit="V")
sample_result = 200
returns 2.9
